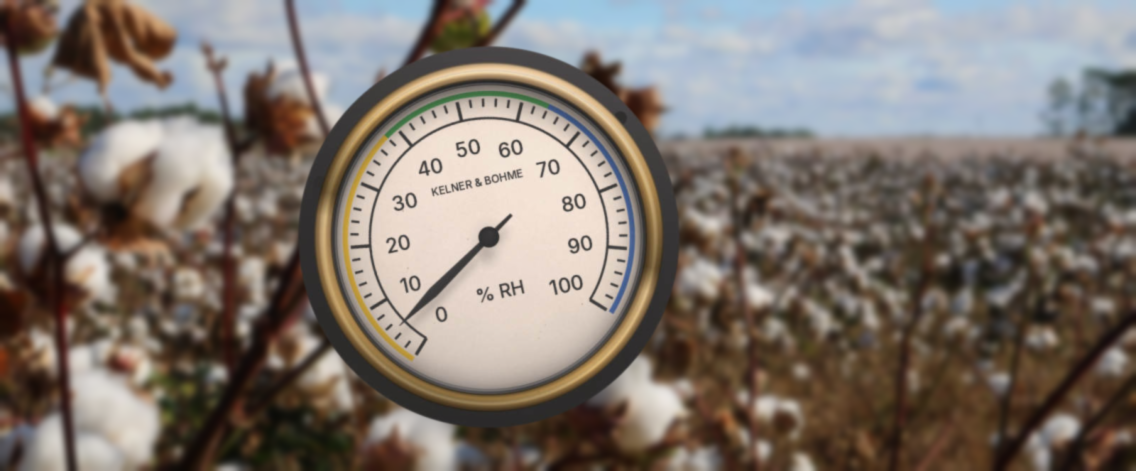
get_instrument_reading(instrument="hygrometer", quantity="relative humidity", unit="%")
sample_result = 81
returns 5
